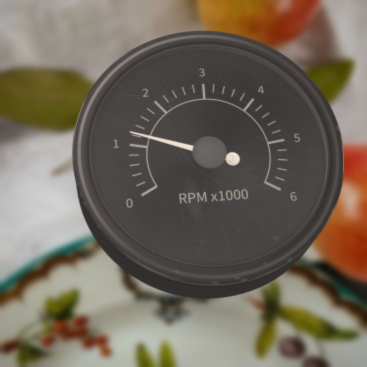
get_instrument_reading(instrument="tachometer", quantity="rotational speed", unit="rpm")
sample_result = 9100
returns 1200
